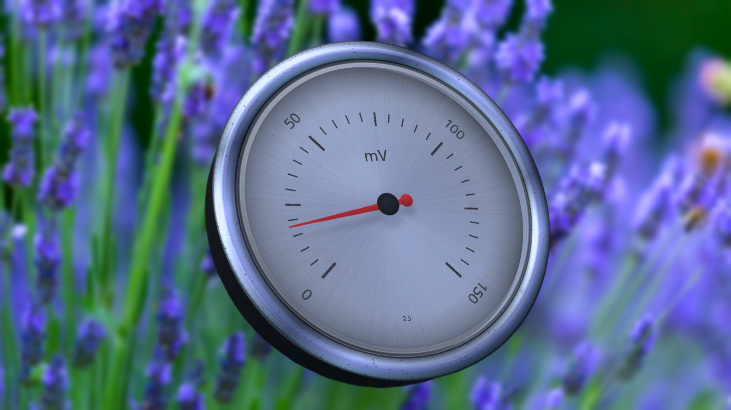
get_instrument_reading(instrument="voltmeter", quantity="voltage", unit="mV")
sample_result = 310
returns 17.5
